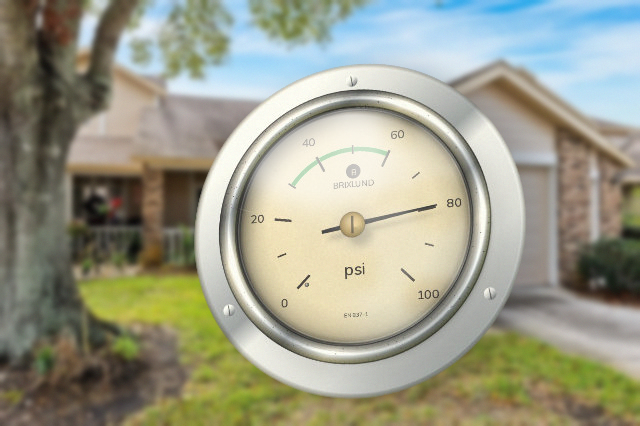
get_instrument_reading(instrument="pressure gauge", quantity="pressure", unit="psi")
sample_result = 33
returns 80
